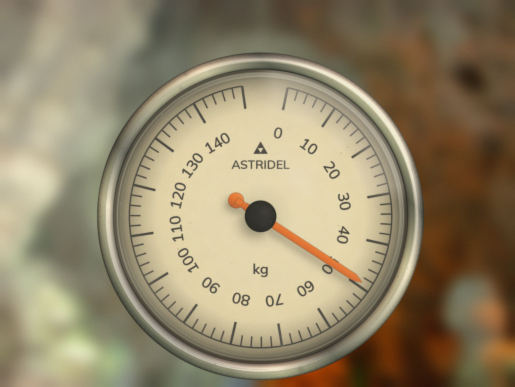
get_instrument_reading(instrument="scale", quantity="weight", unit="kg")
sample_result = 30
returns 49
